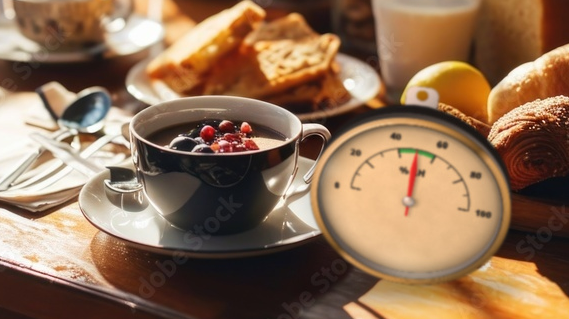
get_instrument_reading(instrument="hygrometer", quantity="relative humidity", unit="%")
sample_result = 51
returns 50
